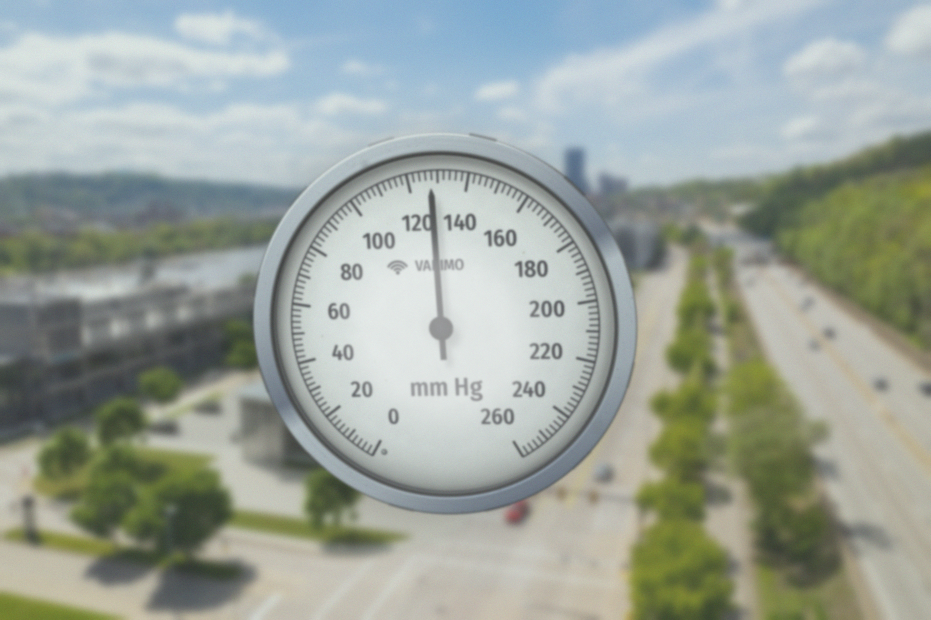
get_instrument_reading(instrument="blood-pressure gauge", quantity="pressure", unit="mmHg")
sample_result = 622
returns 128
